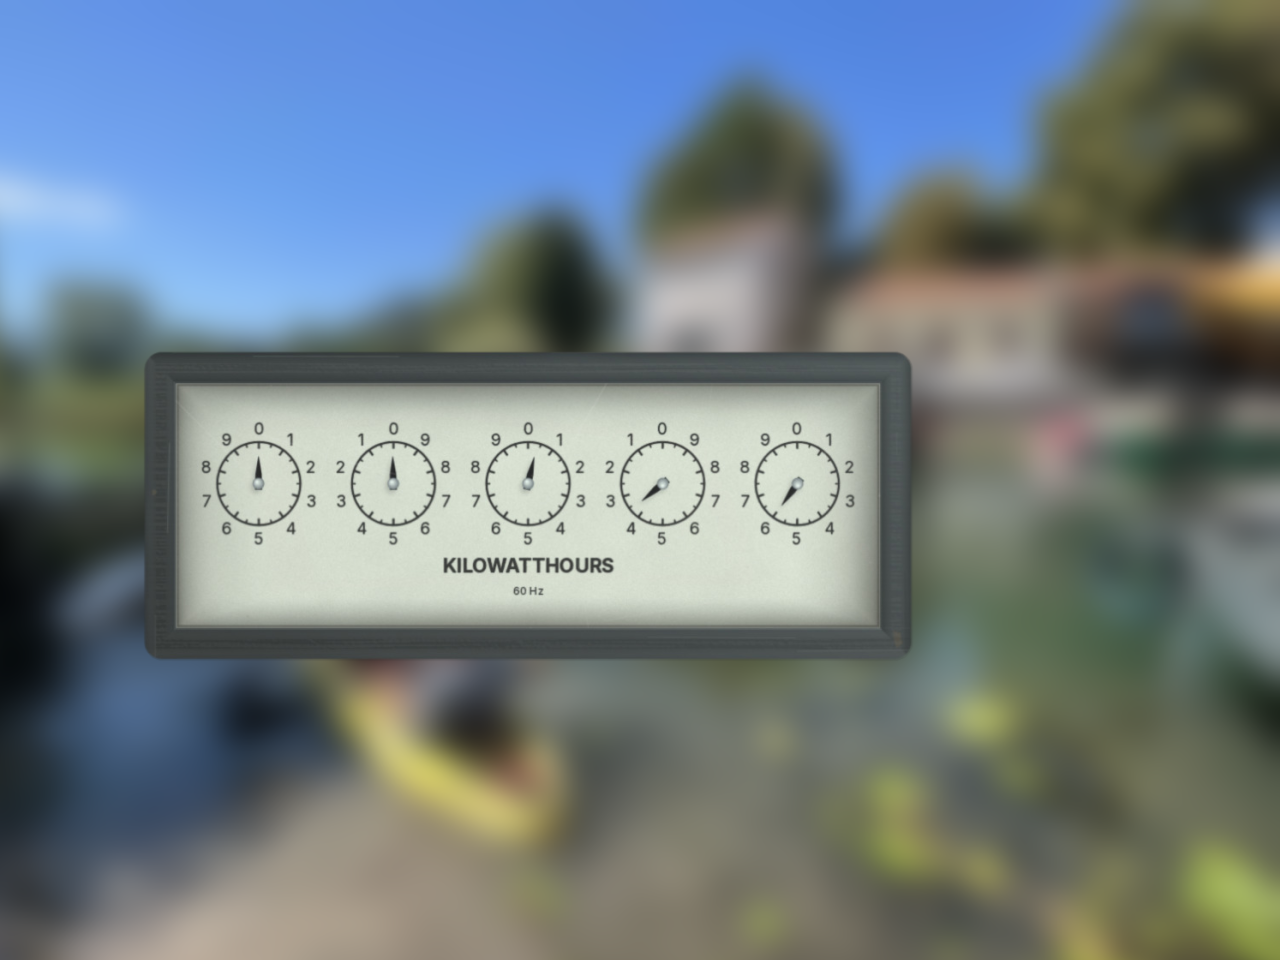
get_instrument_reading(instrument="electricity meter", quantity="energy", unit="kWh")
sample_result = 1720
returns 36
